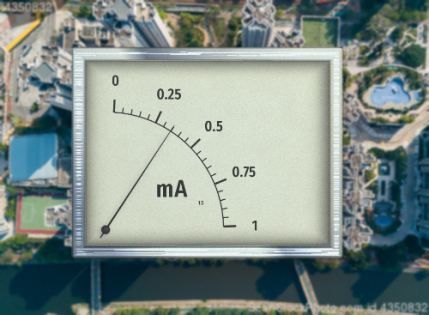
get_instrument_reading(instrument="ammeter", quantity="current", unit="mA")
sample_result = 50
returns 0.35
